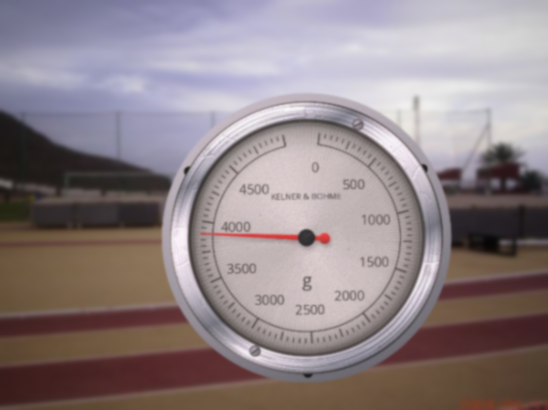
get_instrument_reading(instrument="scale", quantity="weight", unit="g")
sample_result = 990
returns 3900
